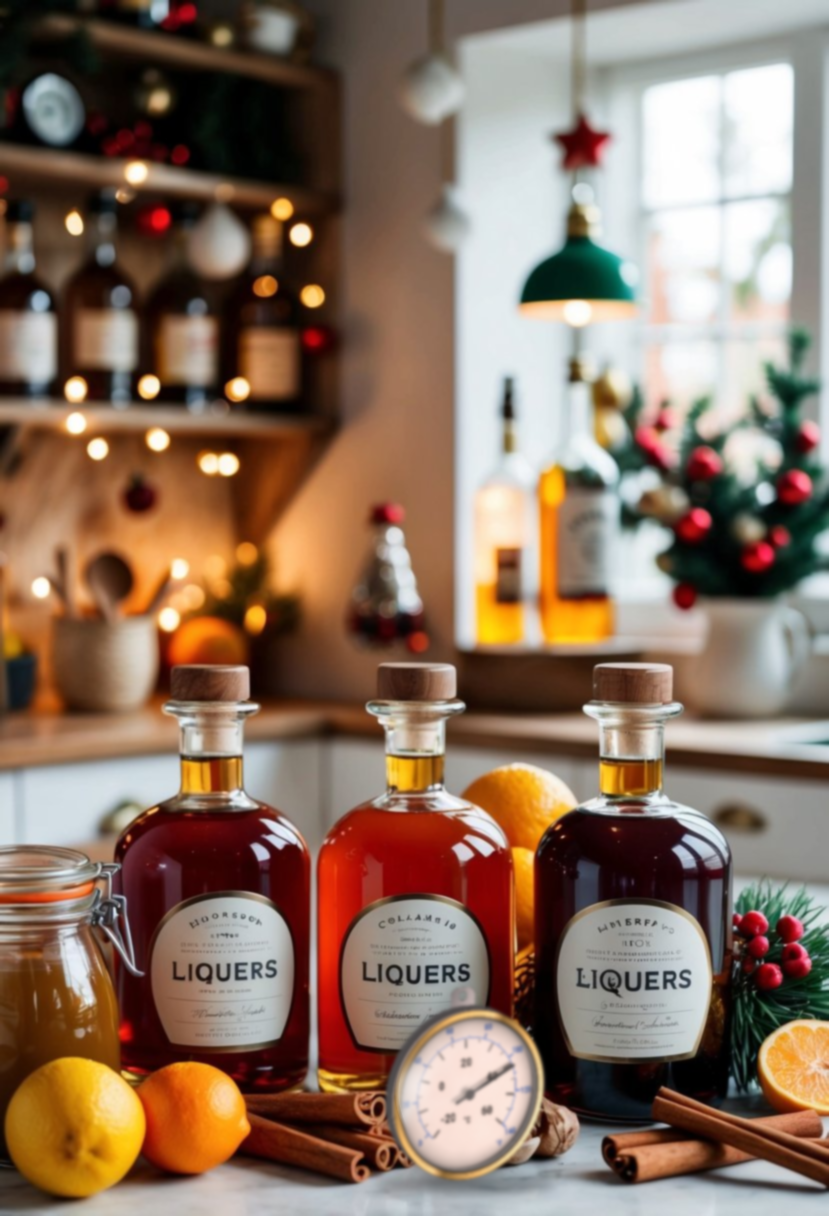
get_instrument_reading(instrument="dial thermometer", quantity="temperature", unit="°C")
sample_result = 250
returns 40
